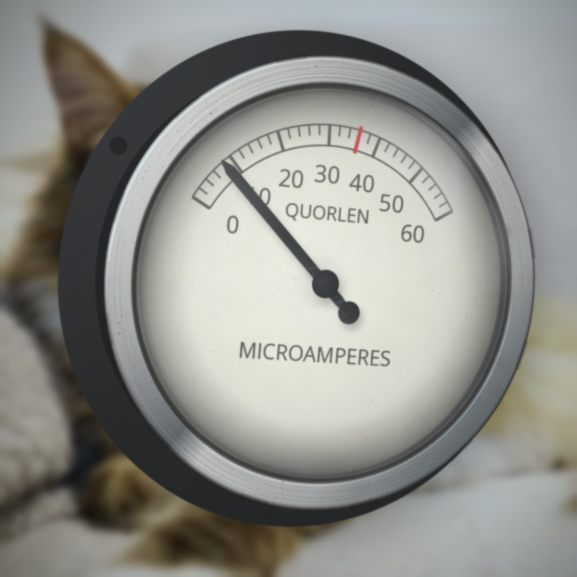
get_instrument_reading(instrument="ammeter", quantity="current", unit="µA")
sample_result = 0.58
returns 8
